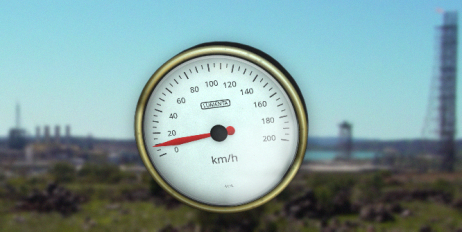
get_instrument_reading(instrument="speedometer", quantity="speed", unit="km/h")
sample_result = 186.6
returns 10
